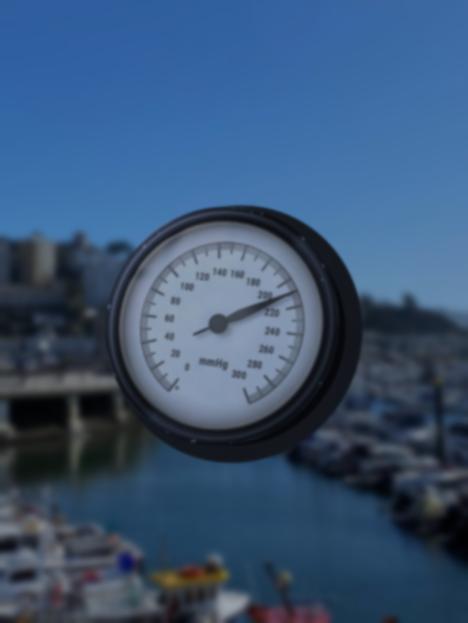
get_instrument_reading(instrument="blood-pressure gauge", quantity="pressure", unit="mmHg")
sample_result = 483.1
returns 210
